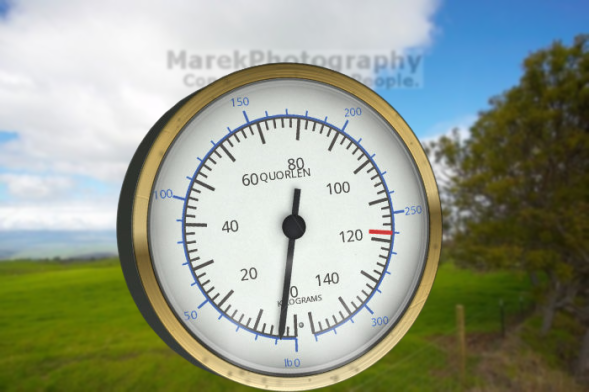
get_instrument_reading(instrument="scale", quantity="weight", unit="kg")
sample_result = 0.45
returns 4
